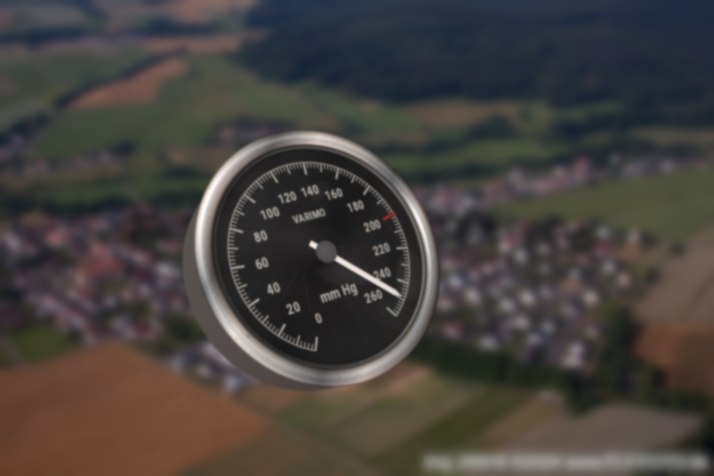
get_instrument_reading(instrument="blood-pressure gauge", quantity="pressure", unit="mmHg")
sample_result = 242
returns 250
